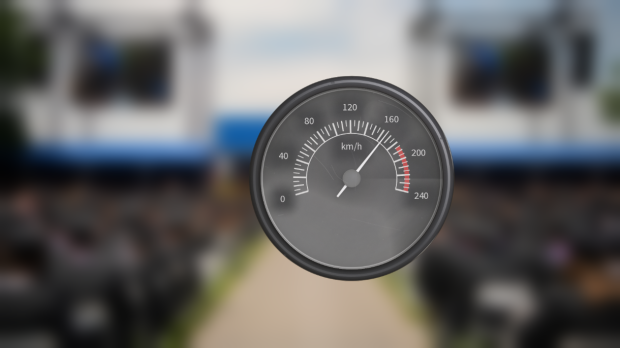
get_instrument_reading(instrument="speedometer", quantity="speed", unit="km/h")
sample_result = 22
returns 165
